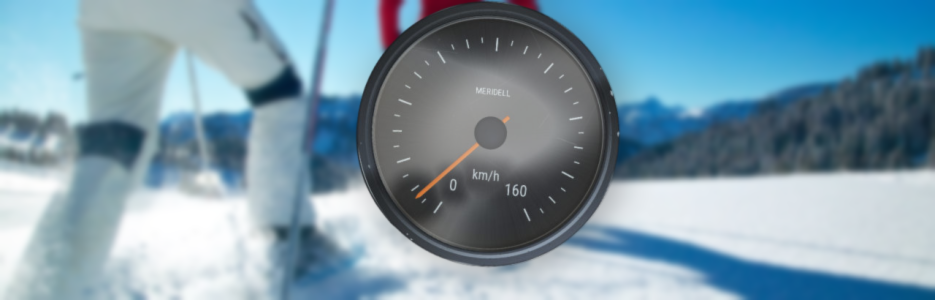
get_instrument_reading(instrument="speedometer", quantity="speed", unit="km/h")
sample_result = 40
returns 7.5
